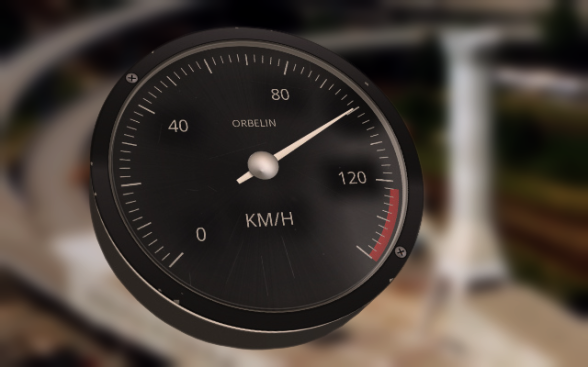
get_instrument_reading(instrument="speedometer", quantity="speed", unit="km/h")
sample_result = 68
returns 100
